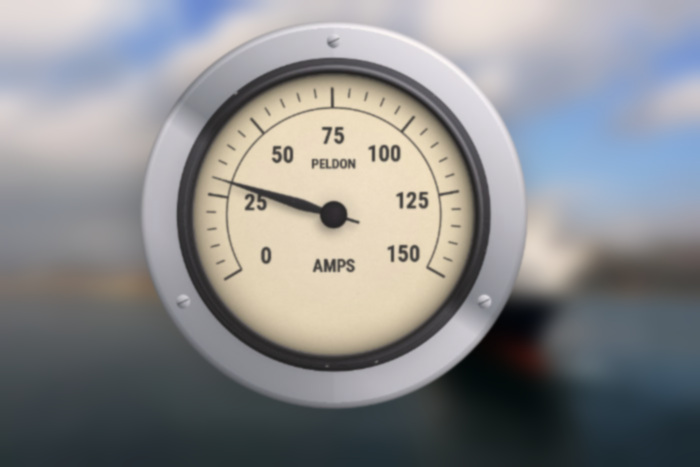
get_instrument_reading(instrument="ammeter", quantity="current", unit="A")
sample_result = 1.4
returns 30
